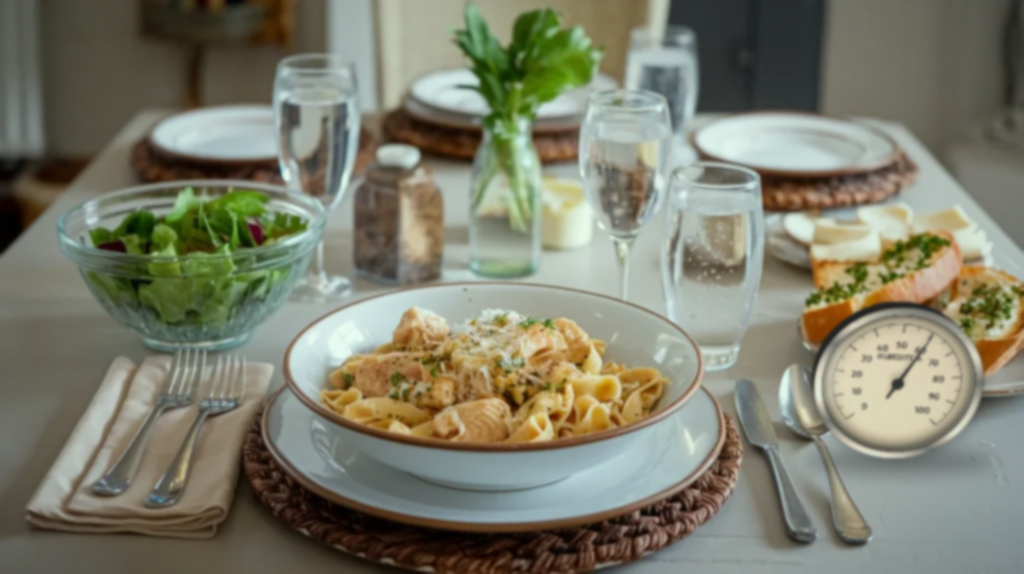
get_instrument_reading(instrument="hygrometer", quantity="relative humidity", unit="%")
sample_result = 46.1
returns 60
